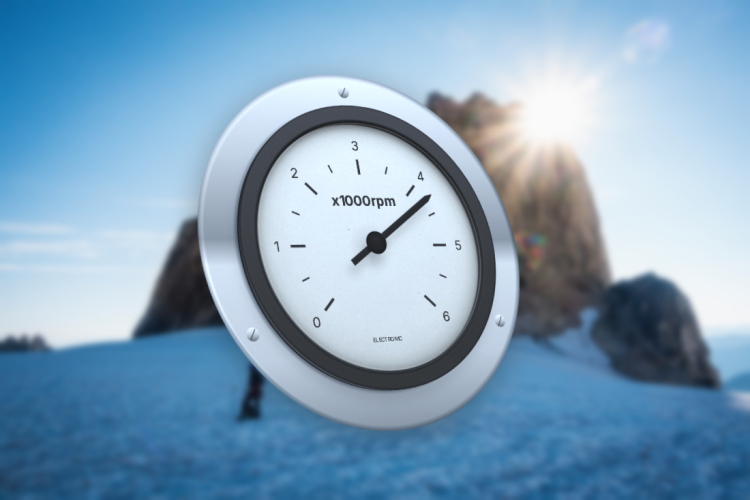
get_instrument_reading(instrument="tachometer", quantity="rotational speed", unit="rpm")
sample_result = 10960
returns 4250
